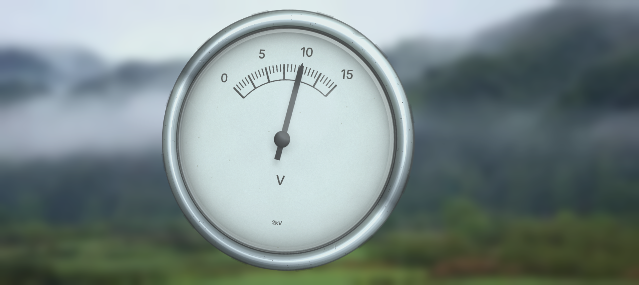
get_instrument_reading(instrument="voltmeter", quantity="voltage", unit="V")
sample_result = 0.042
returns 10
